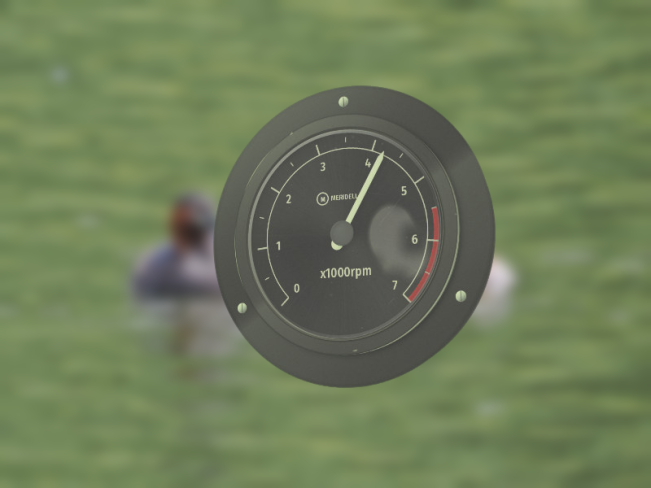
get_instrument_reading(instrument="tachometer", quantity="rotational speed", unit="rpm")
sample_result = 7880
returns 4250
